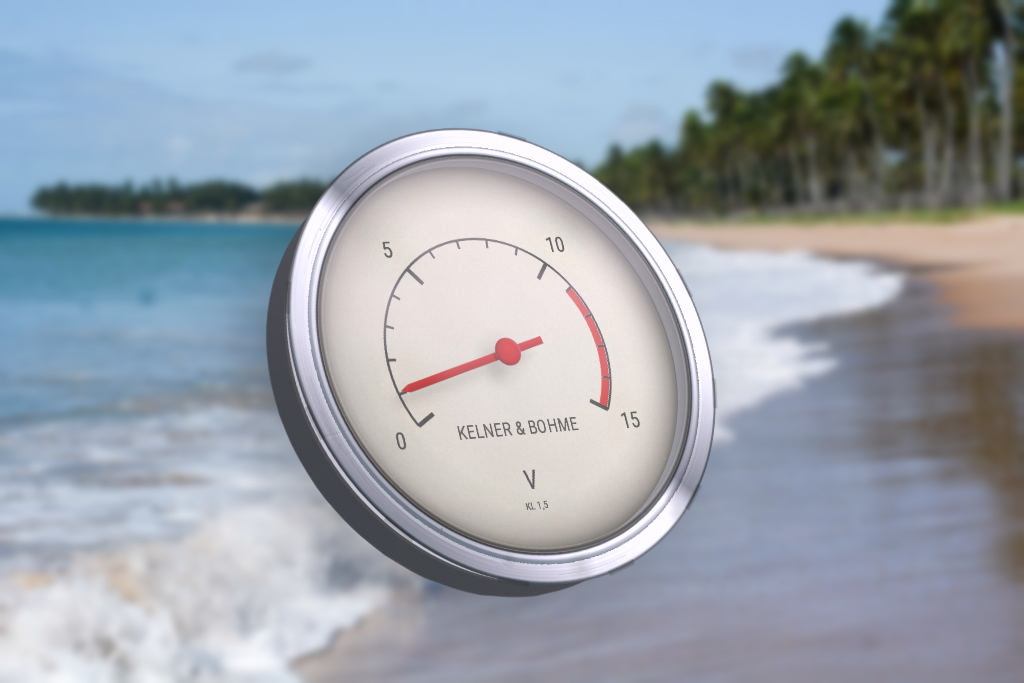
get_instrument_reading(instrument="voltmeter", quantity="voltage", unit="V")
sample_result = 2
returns 1
